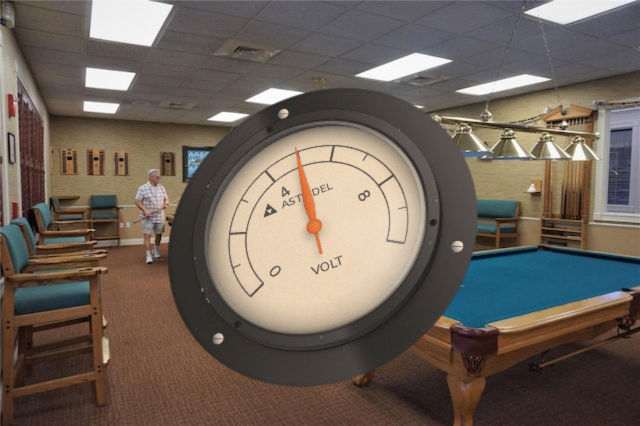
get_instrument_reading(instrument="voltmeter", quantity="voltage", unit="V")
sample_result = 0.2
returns 5
